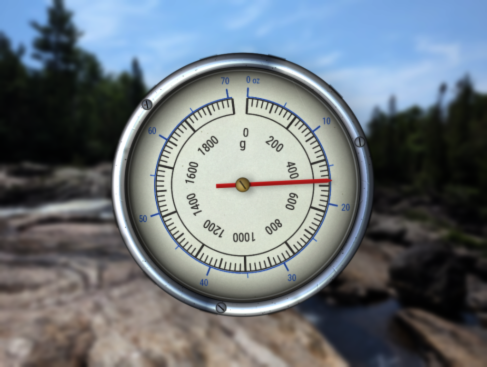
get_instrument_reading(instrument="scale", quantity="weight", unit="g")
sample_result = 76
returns 480
